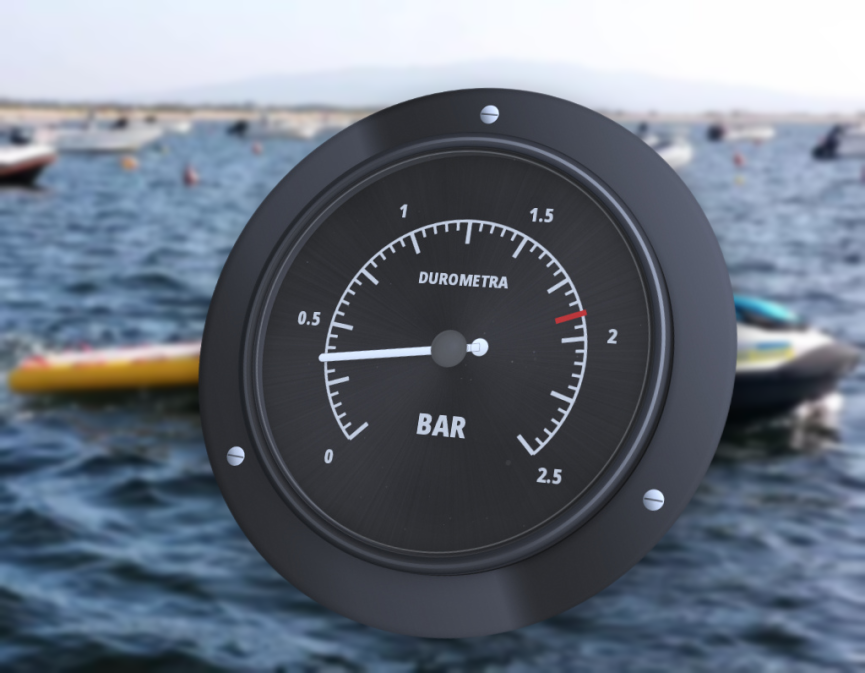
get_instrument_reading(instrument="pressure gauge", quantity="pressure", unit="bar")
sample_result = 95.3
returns 0.35
